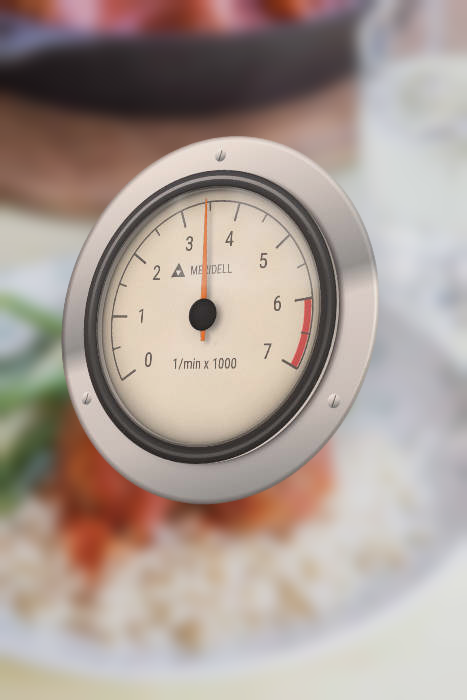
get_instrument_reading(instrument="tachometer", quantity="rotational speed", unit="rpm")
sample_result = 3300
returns 3500
